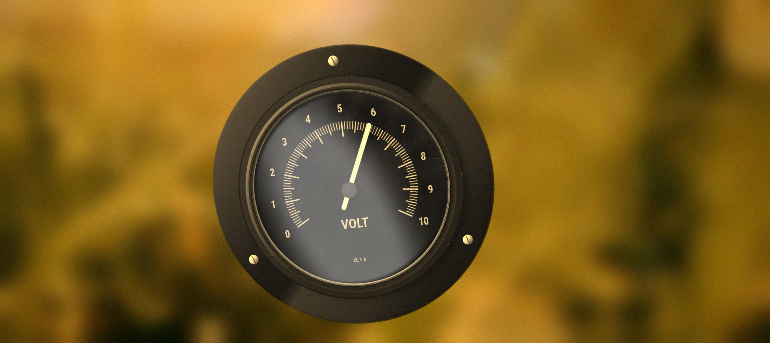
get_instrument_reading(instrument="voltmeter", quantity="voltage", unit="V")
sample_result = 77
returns 6
